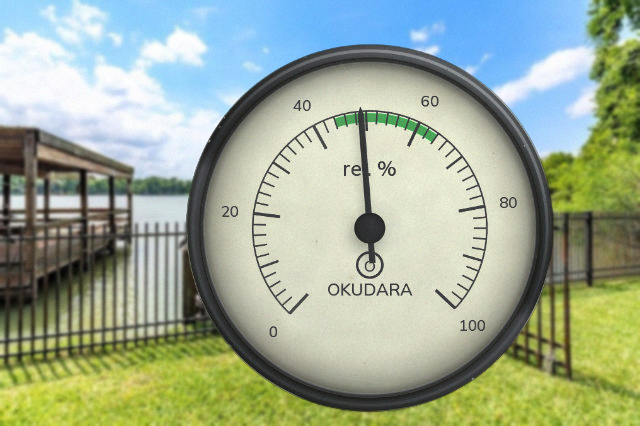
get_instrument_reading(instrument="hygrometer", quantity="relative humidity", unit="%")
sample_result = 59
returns 49
